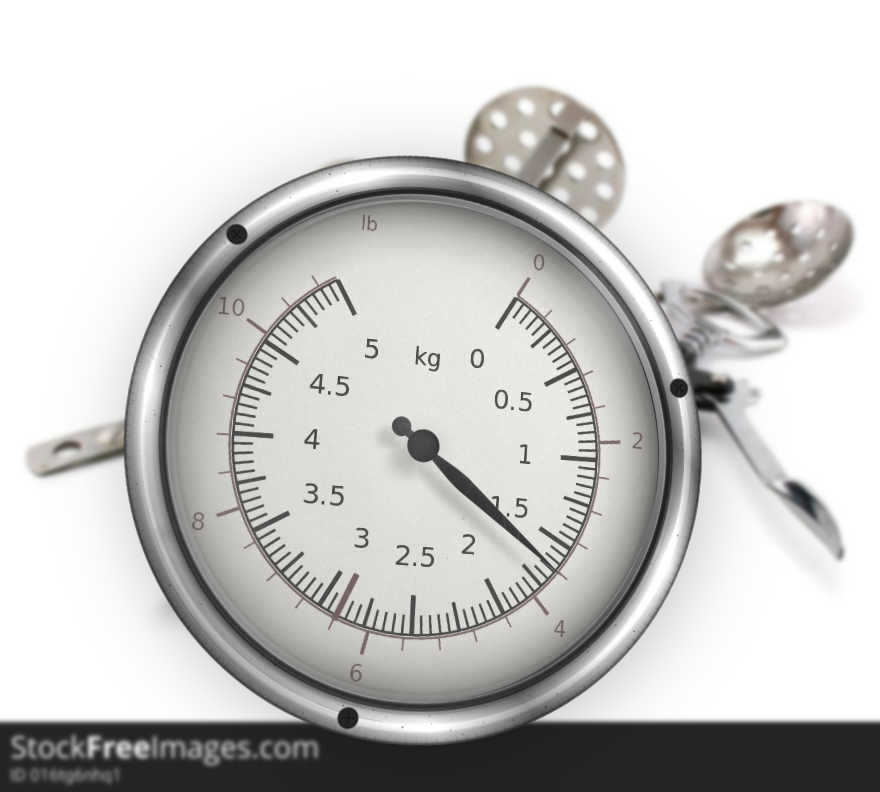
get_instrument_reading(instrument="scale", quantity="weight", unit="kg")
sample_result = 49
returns 1.65
